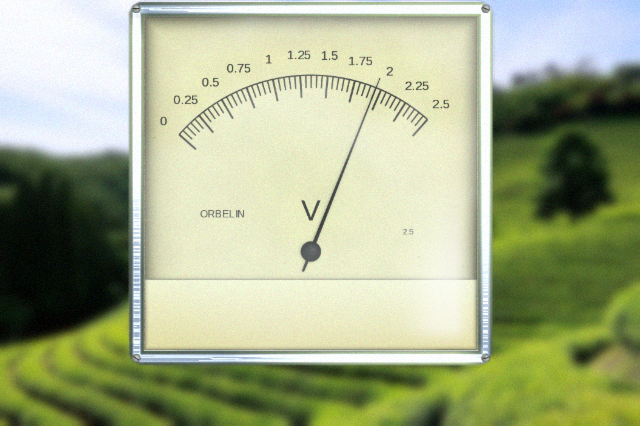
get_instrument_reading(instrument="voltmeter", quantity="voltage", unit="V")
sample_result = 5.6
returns 1.95
